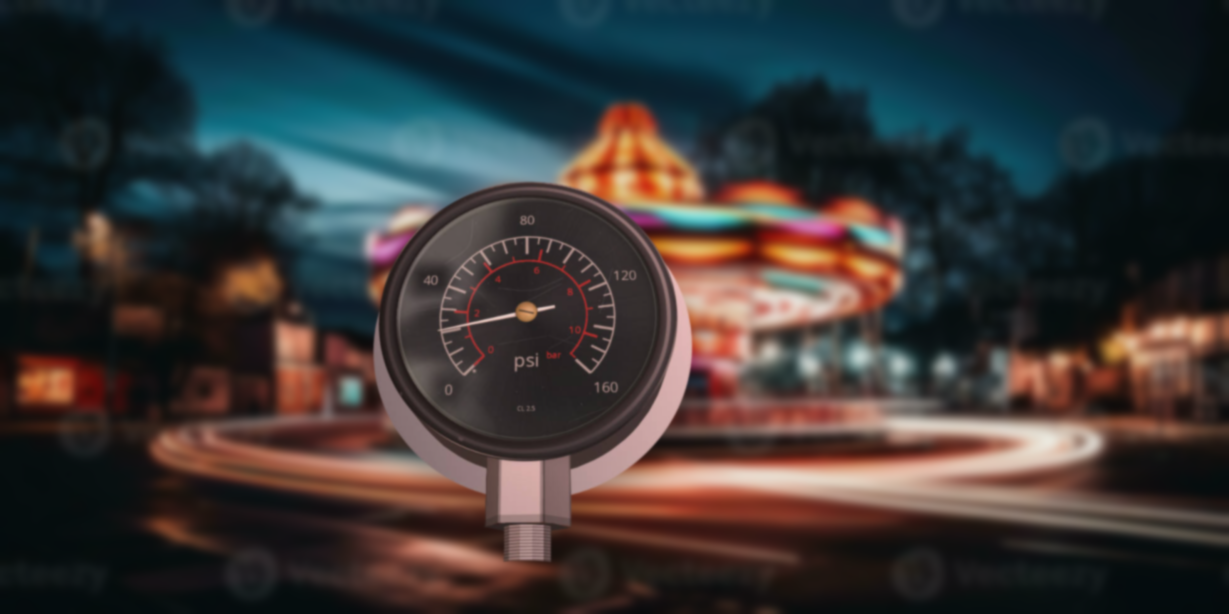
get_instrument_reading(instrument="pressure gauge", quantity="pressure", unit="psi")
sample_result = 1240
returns 20
